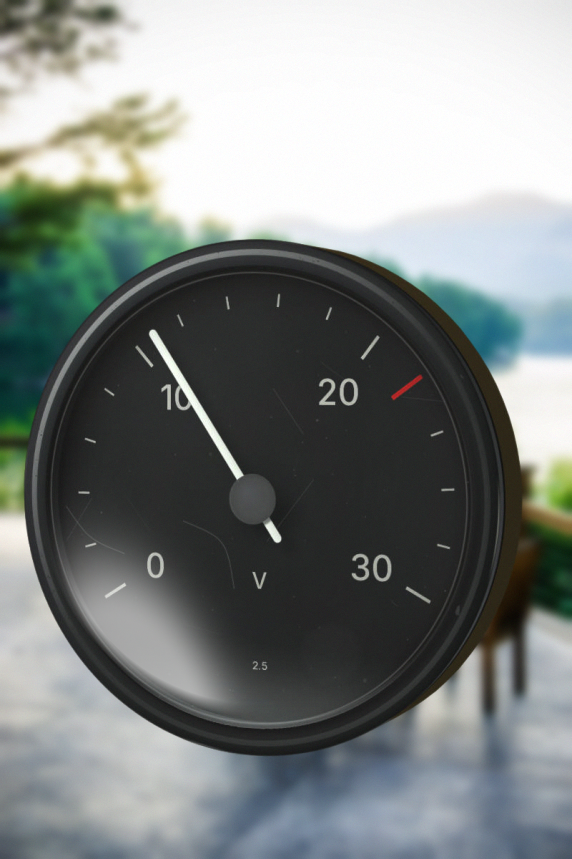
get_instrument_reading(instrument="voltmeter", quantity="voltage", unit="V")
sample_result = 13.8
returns 11
